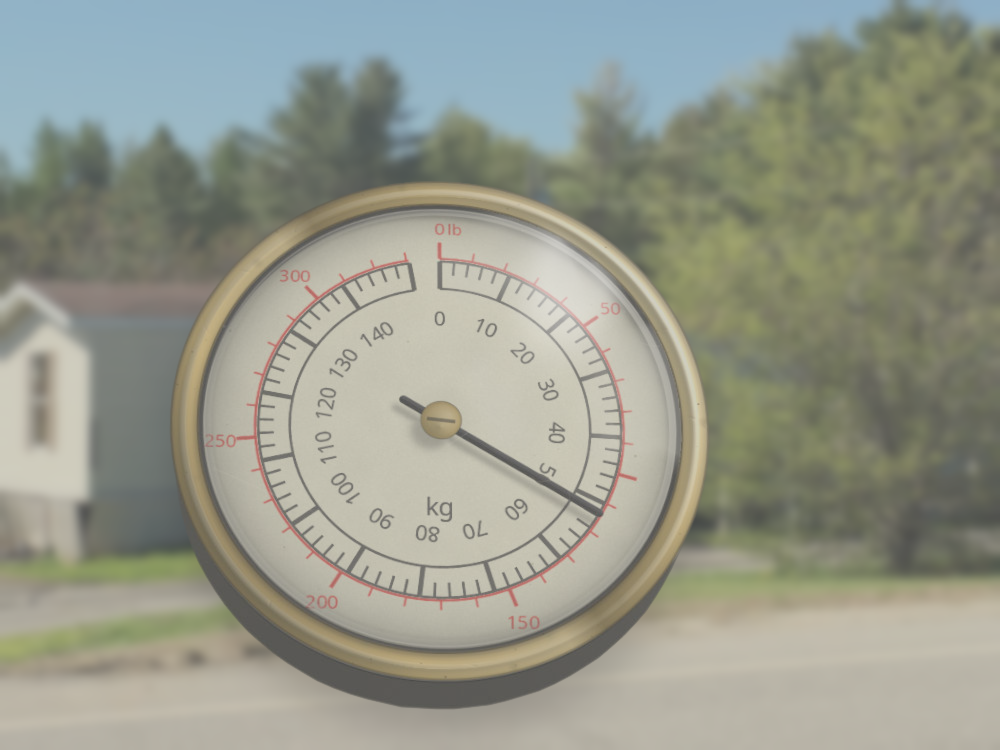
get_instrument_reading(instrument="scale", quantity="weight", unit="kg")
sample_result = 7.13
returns 52
